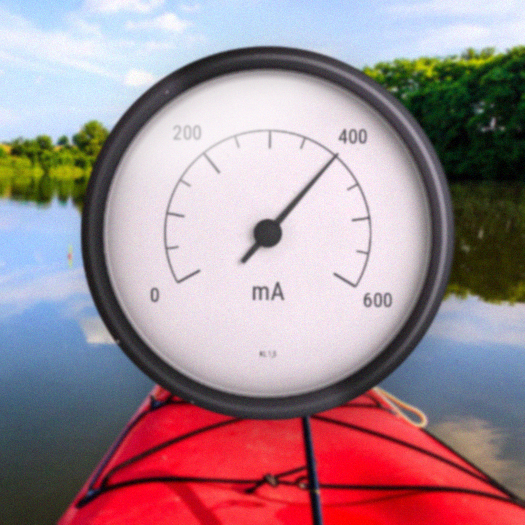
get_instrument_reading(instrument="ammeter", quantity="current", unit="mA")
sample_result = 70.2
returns 400
